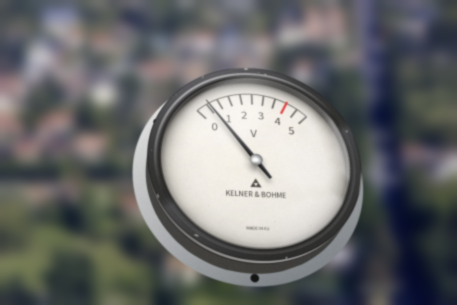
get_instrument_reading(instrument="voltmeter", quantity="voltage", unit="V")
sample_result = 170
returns 0.5
